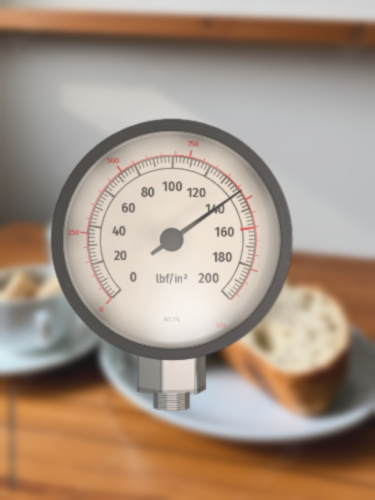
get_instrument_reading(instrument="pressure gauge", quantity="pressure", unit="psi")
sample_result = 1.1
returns 140
